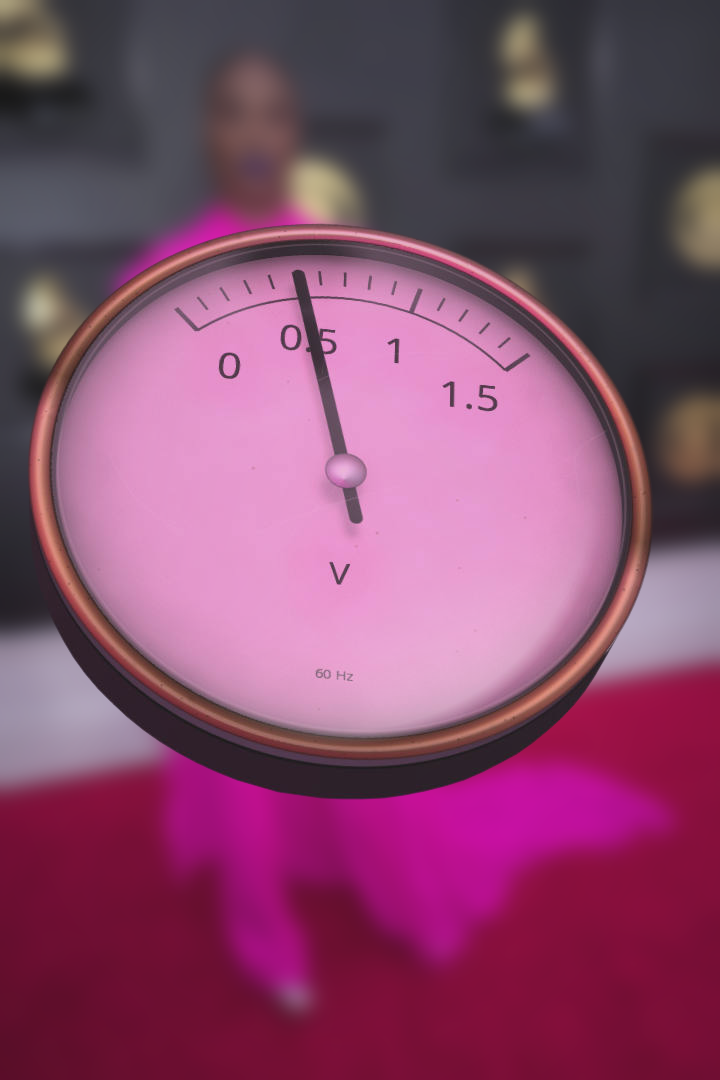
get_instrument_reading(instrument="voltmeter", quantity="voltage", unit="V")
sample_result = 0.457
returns 0.5
